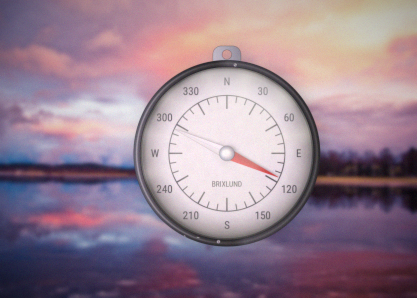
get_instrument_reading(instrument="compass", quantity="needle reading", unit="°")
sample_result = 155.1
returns 115
